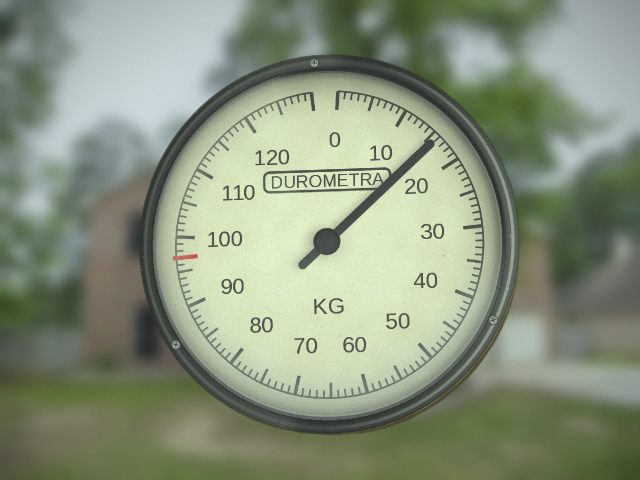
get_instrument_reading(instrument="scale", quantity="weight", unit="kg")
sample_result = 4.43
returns 16
